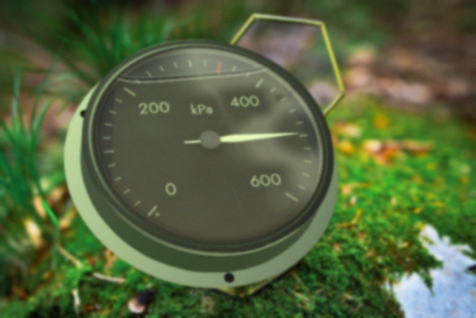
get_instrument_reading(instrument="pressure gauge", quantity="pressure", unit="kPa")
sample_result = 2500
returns 500
